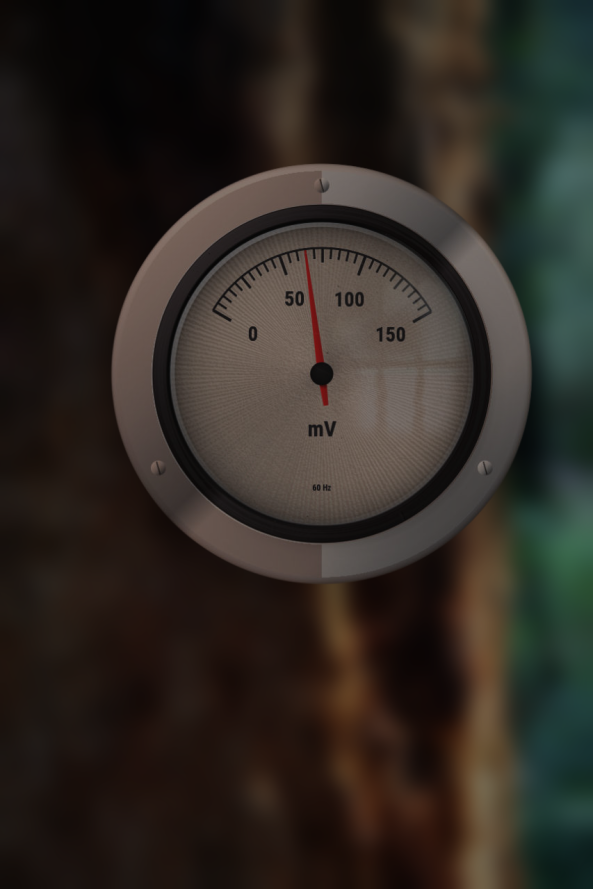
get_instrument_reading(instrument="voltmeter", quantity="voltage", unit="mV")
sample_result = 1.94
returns 65
